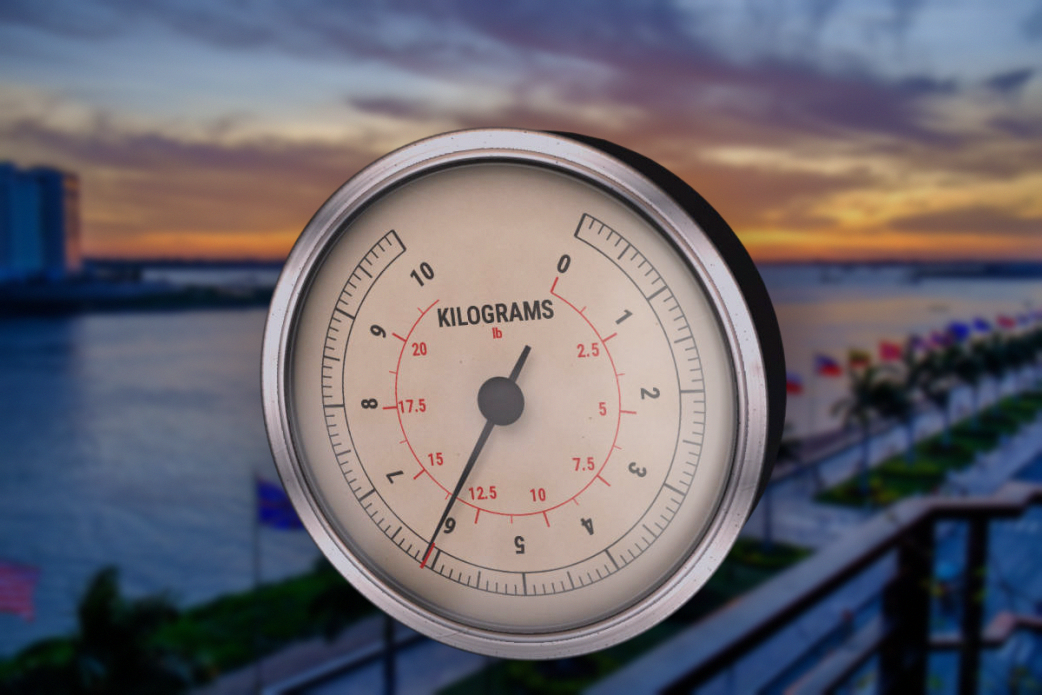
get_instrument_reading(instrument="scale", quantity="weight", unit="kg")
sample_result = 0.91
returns 6.1
